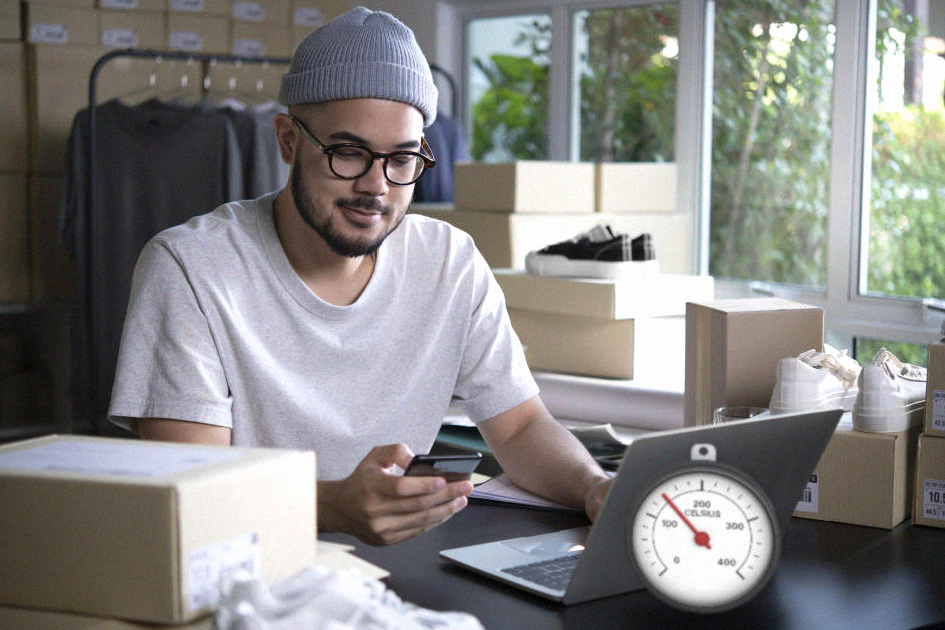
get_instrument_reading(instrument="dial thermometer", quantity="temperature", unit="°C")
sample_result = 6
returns 140
